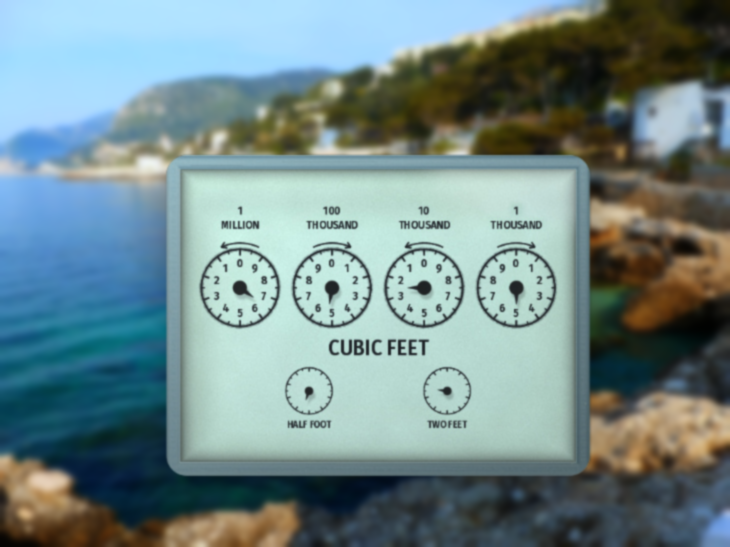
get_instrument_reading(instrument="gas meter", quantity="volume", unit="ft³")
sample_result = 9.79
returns 652500
